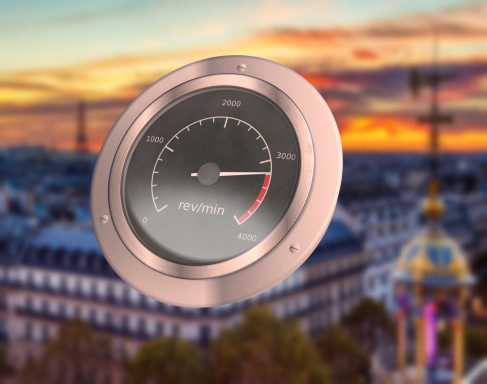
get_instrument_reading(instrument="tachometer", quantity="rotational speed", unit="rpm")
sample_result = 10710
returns 3200
